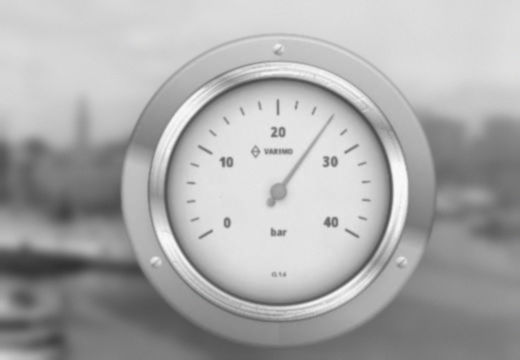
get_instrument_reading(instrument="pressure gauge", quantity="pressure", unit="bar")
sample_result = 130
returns 26
